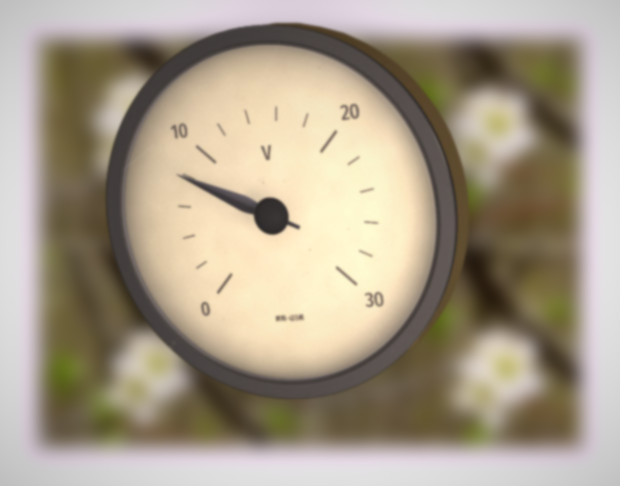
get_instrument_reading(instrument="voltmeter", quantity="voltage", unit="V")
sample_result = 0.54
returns 8
